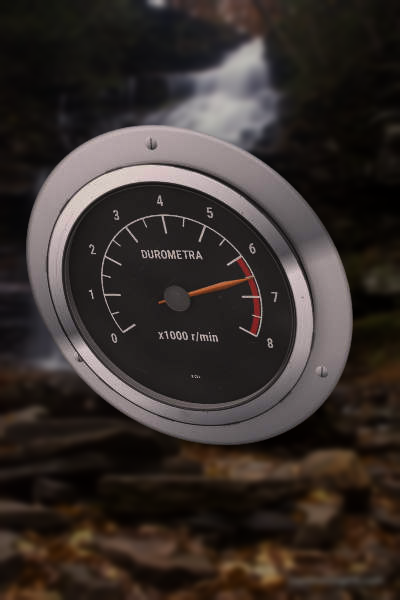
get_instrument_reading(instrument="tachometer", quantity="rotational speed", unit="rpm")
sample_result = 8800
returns 6500
